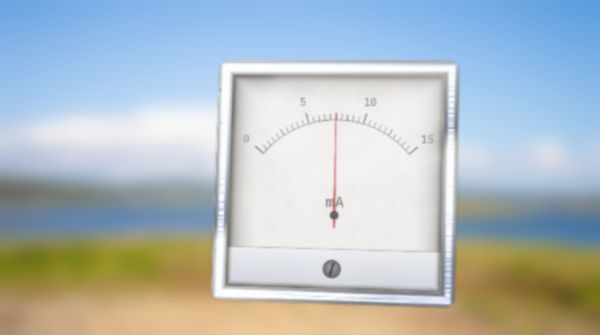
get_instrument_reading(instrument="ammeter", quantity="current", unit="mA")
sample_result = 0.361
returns 7.5
